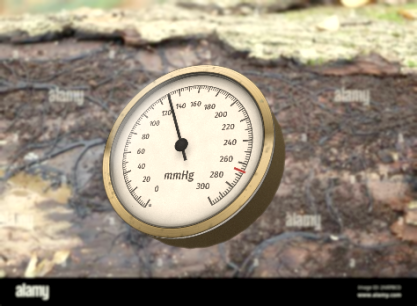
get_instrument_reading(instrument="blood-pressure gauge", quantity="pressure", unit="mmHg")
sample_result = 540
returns 130
